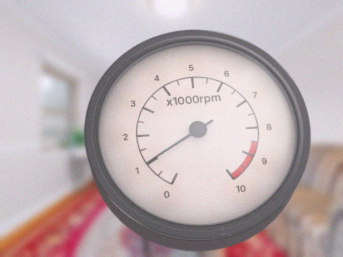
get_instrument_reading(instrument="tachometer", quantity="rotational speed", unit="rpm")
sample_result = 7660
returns 1000
